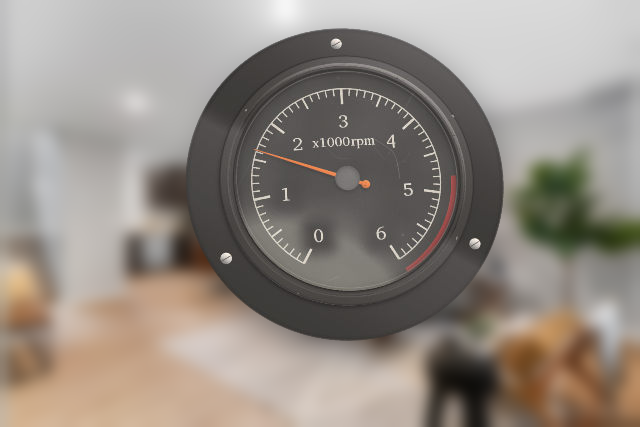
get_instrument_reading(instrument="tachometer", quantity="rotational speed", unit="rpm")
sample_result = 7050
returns 1600
